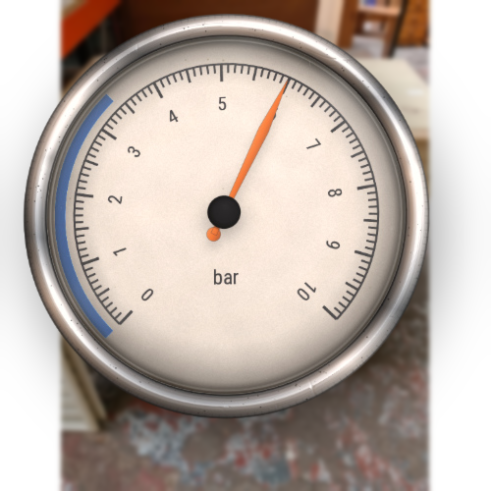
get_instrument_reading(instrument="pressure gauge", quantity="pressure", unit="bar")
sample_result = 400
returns 6
